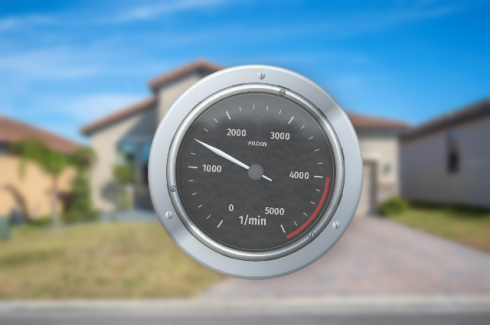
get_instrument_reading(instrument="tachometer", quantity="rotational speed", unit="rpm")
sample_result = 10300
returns 1400
